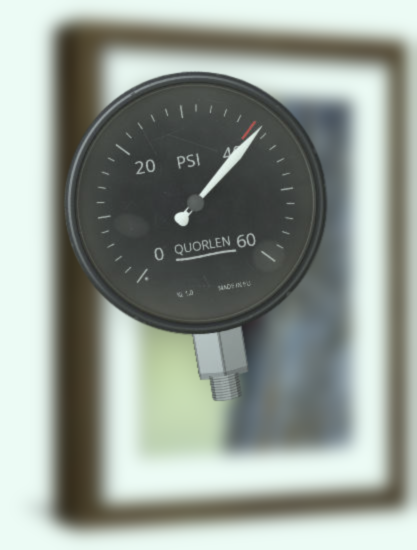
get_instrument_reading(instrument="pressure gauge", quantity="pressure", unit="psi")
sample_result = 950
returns 41
